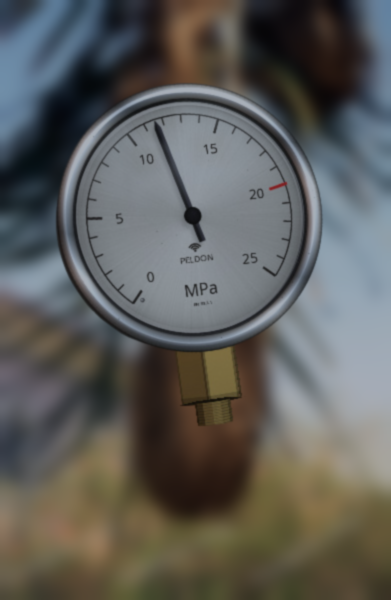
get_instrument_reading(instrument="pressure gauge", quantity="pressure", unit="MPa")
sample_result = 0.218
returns 11.5
